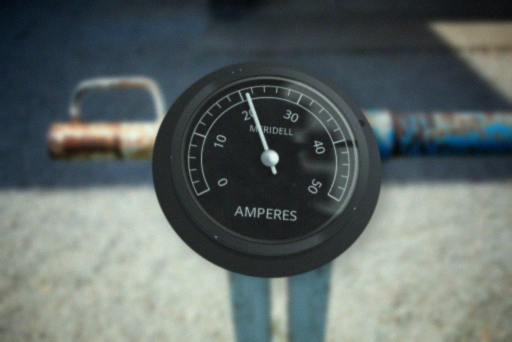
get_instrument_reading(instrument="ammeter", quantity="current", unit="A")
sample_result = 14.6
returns 21
